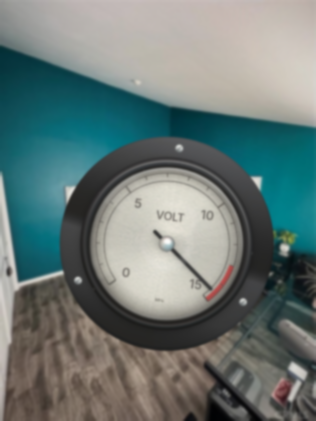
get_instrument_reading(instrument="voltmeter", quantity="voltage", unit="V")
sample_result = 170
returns 14.5
